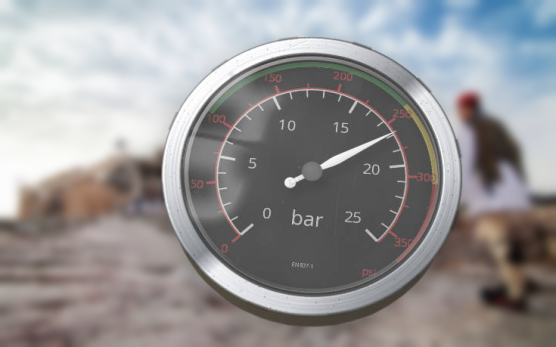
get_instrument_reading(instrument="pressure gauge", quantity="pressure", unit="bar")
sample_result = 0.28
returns 18
